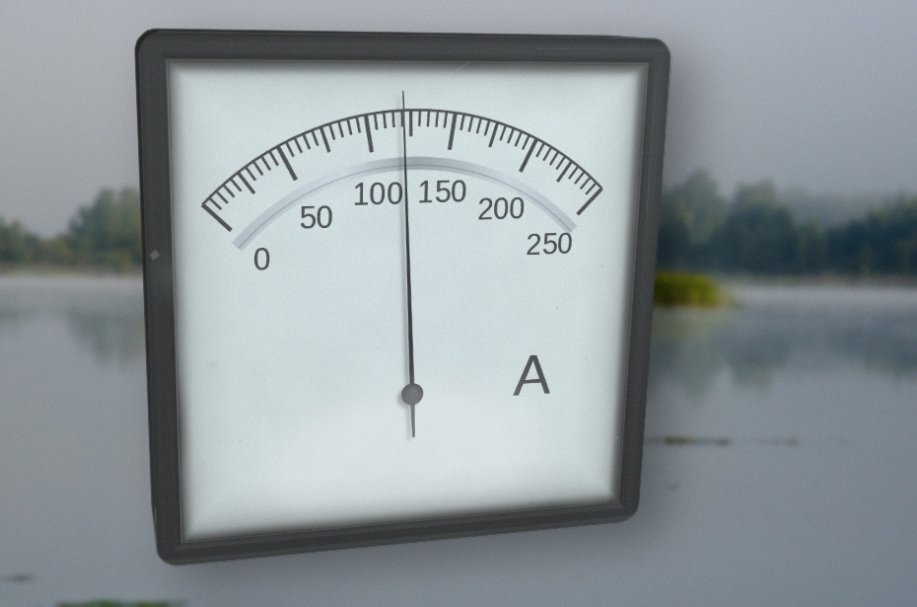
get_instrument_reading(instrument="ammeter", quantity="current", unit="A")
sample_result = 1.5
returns 120
